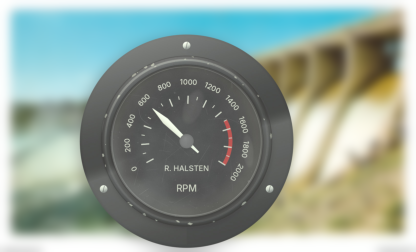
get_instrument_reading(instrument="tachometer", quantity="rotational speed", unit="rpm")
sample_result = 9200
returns 600
